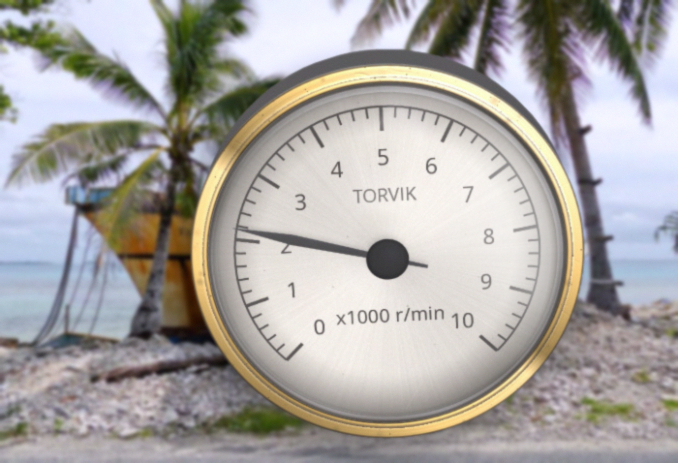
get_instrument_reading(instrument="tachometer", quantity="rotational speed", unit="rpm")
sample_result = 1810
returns 2200
